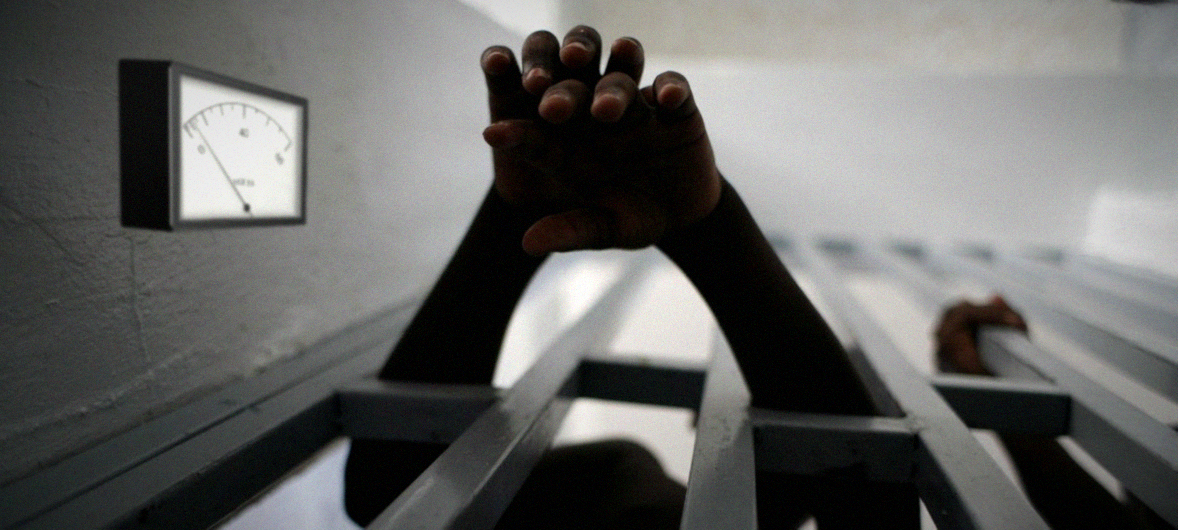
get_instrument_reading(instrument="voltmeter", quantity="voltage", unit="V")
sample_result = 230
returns 10
